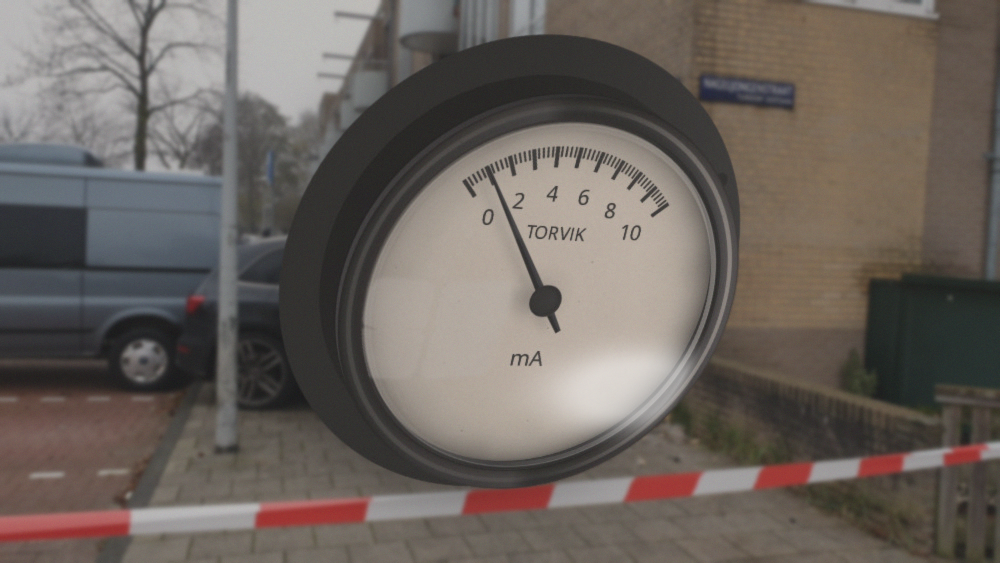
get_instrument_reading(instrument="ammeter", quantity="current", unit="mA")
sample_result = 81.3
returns 1
